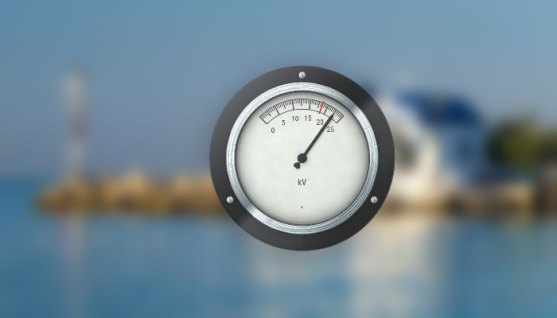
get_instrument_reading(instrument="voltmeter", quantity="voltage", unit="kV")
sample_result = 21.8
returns 22.5
